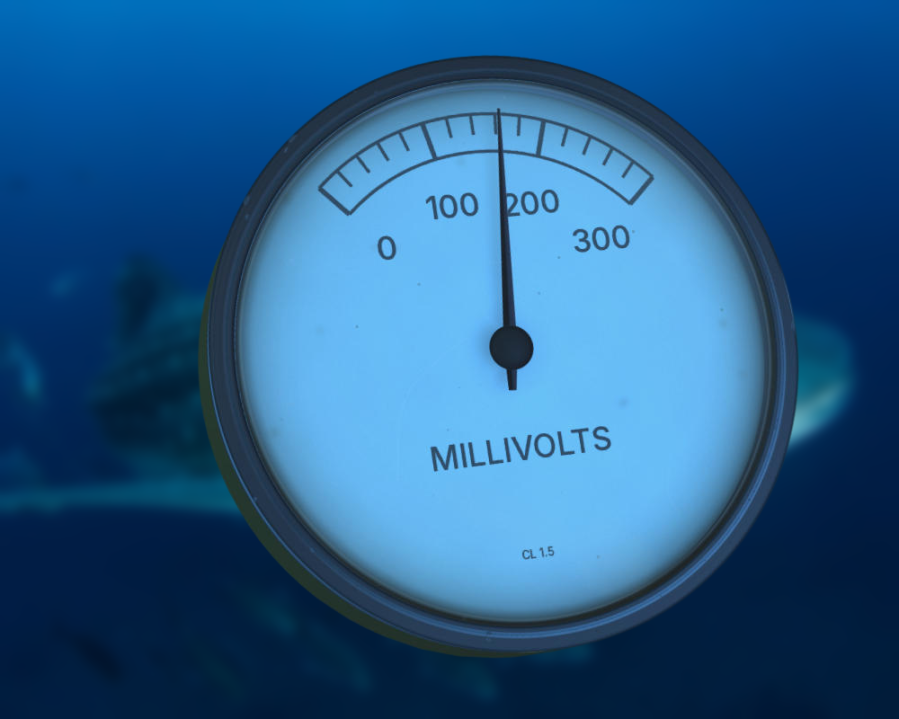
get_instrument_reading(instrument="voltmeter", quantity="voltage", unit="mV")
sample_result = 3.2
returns 160
